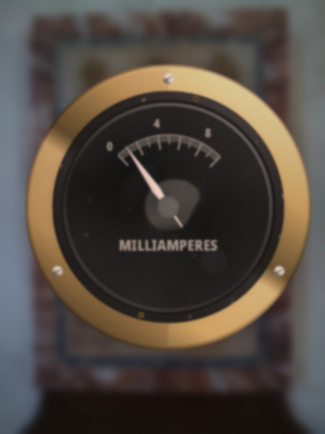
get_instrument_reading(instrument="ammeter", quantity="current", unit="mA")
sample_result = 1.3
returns 1
